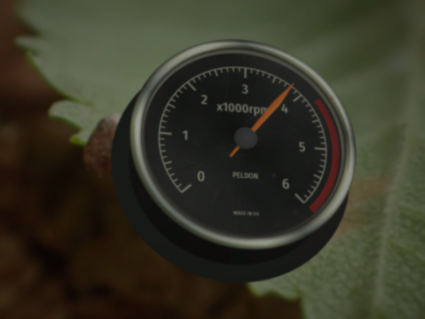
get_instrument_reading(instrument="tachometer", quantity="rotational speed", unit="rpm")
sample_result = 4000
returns 3800
